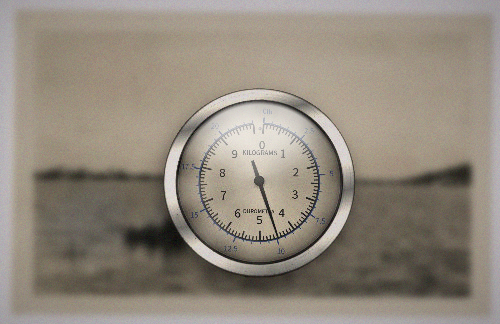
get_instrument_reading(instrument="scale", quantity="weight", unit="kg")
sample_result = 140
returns 4.5
